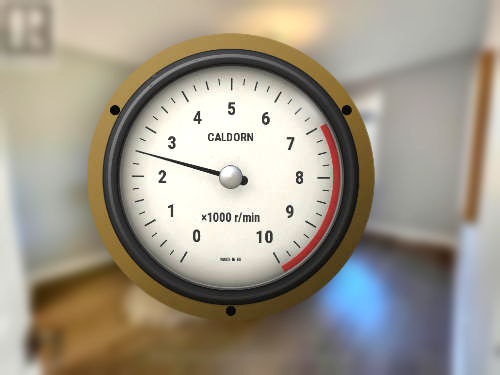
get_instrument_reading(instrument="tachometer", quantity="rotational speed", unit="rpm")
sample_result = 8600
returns 2500
